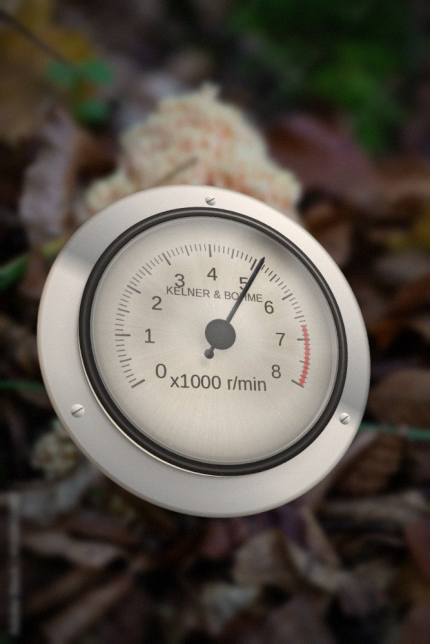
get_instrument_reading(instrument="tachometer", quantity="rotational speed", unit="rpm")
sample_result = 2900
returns 5100
